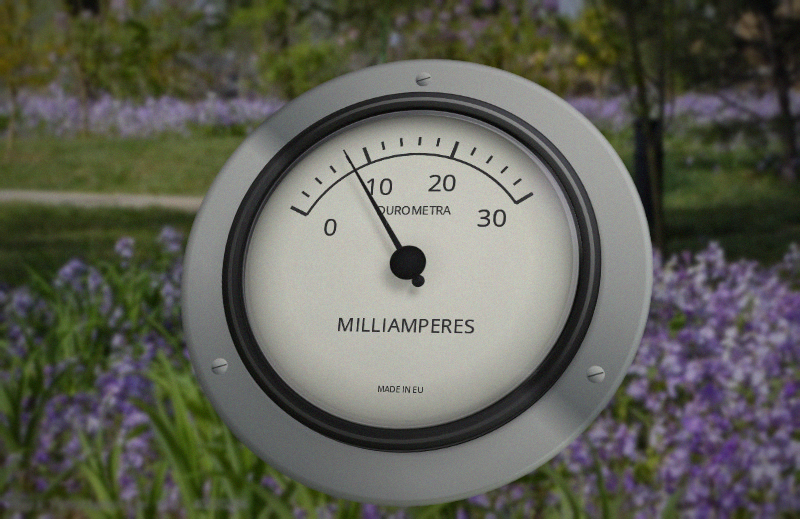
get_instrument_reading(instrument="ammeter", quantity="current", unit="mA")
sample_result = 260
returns 8
